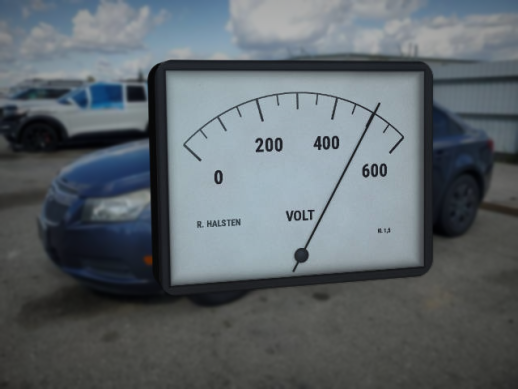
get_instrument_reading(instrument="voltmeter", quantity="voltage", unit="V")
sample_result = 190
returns 500
